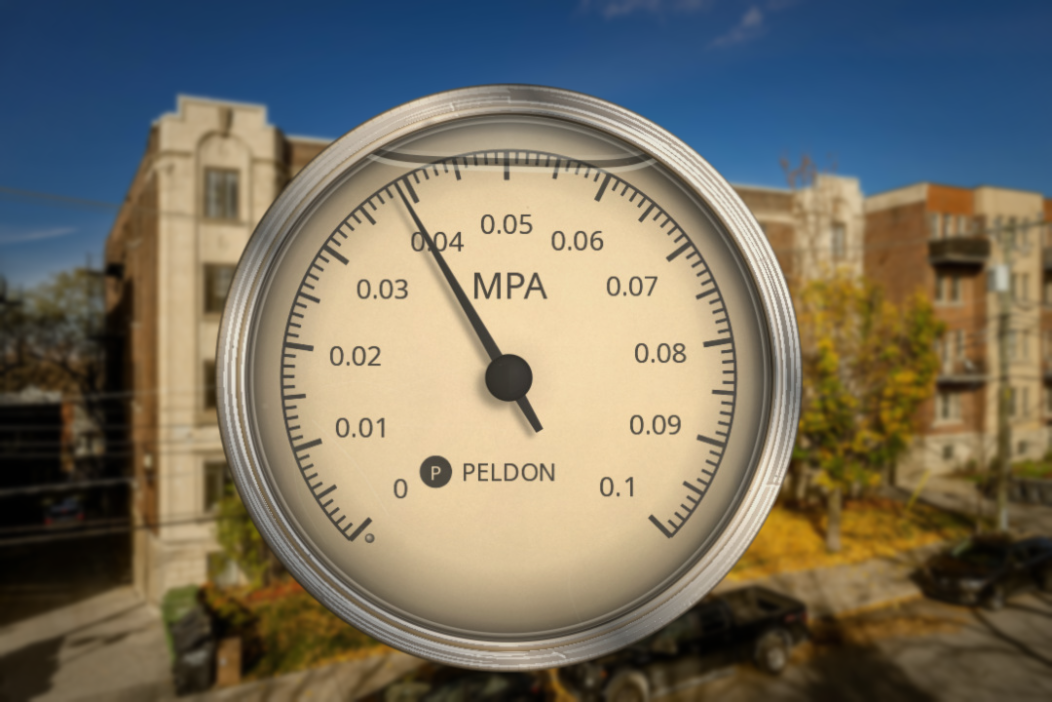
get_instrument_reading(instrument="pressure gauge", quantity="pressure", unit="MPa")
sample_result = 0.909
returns 0.039
